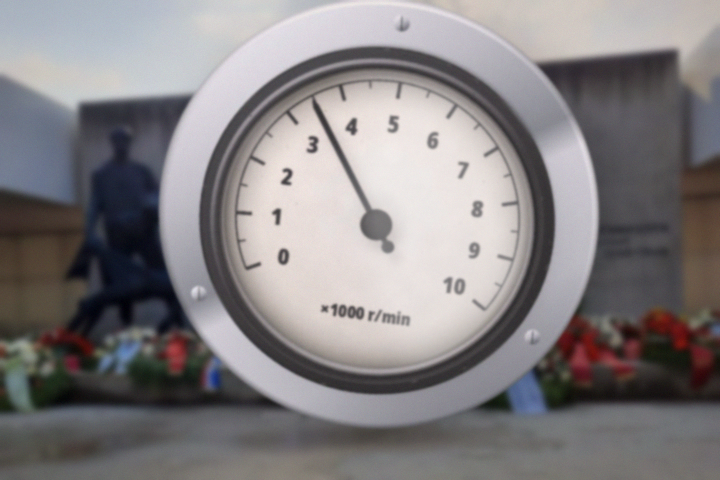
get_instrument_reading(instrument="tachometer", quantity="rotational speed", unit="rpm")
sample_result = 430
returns 3500
